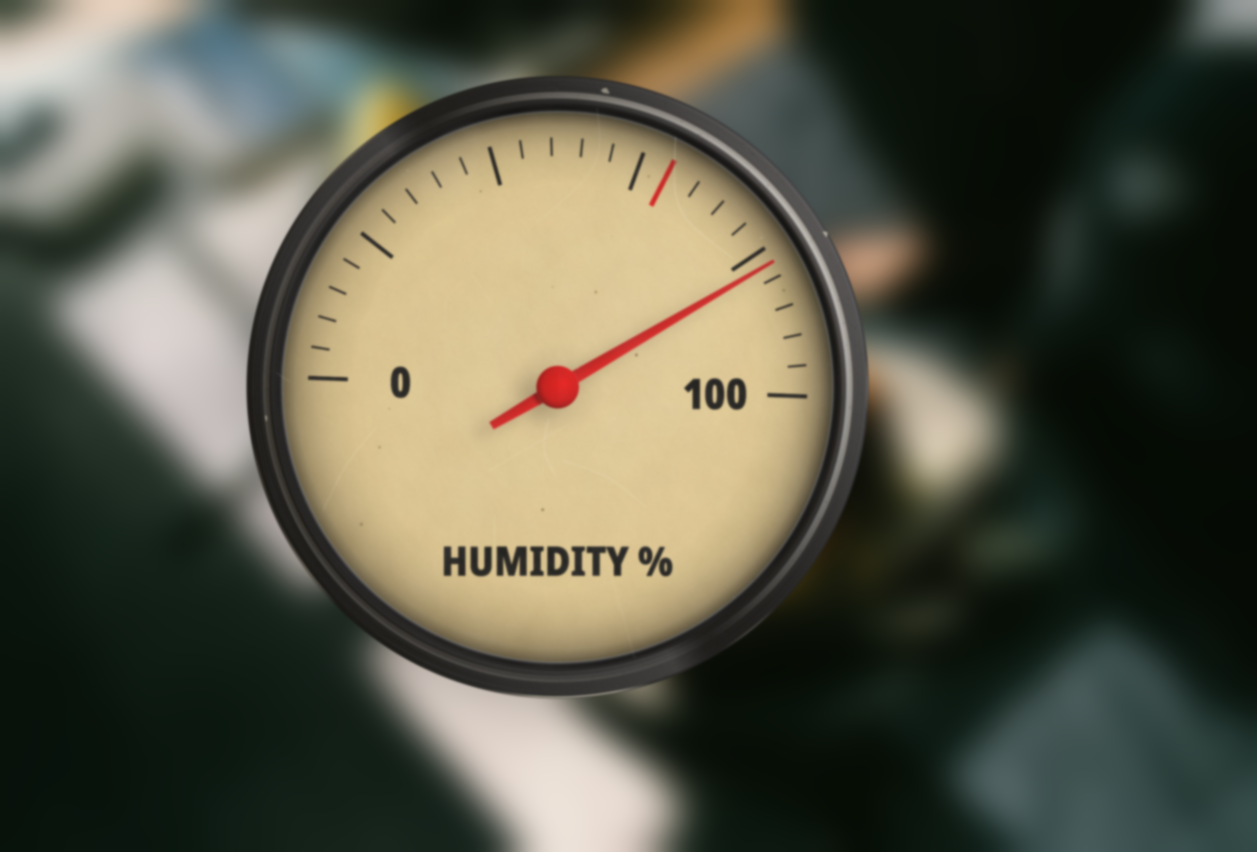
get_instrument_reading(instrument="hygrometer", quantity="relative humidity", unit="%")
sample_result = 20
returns 82
